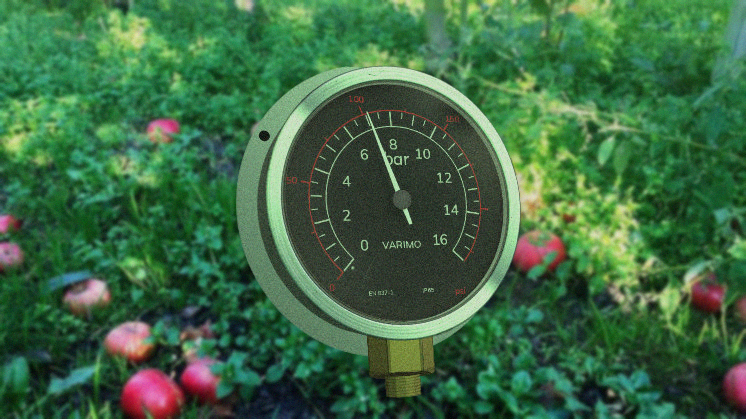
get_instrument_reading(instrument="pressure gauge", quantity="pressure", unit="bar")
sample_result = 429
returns 7
